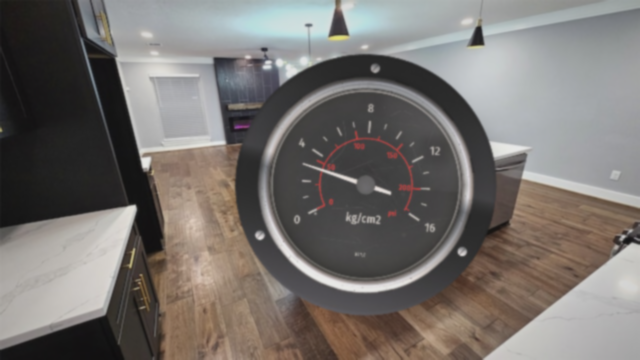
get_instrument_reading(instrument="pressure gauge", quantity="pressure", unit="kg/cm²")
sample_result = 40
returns 3
